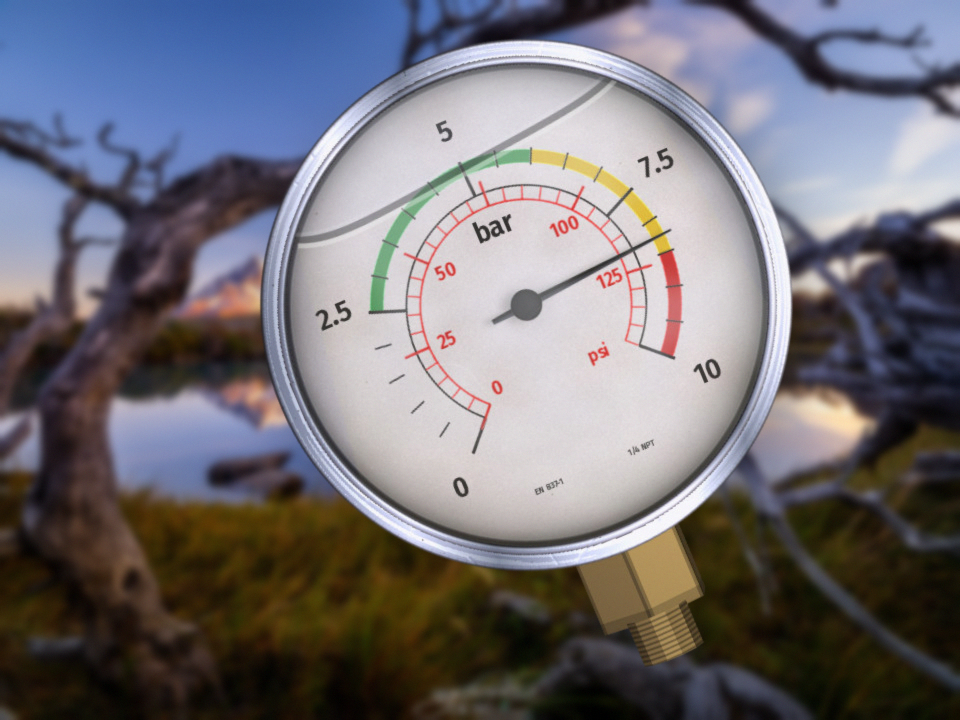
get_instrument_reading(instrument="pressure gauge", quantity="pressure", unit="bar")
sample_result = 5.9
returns 8.25
